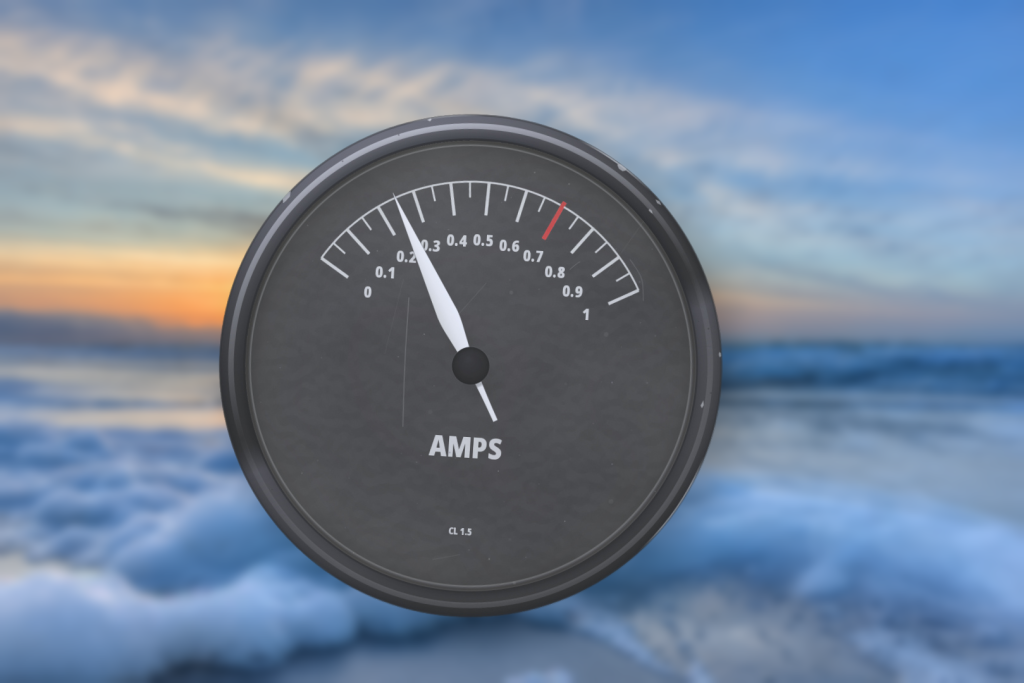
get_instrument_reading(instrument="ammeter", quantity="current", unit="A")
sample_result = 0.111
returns 0.25
